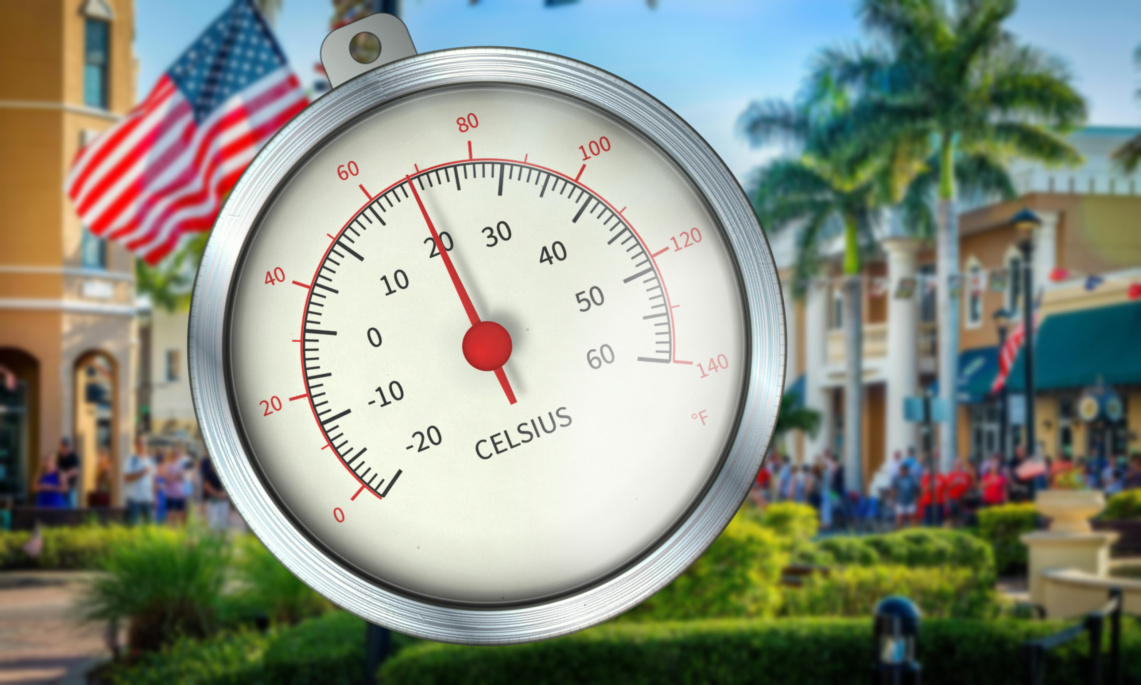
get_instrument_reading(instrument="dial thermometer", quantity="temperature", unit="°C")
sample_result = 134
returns 20
